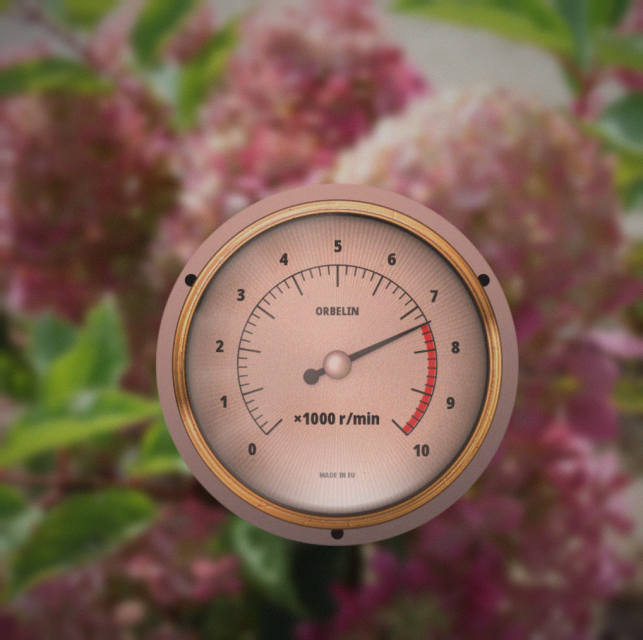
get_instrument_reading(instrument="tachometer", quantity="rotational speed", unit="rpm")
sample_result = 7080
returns 7400
